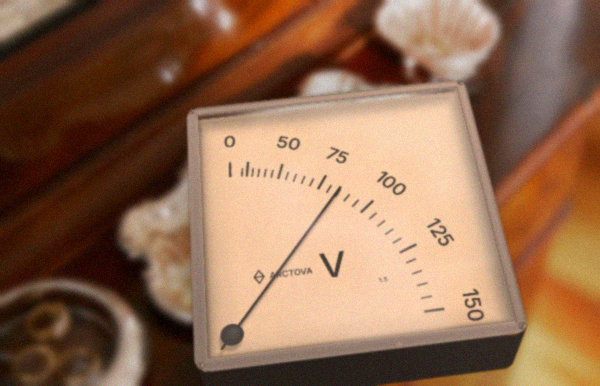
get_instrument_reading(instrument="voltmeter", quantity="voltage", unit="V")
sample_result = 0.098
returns 85
